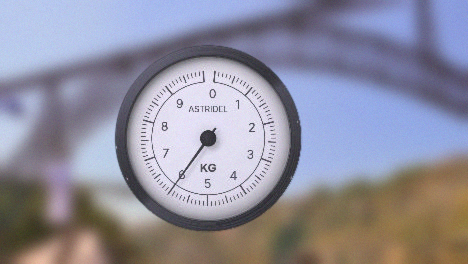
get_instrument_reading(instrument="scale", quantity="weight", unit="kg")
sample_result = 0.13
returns 6
